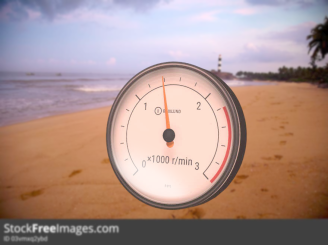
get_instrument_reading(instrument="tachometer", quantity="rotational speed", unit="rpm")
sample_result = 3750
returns 1400
